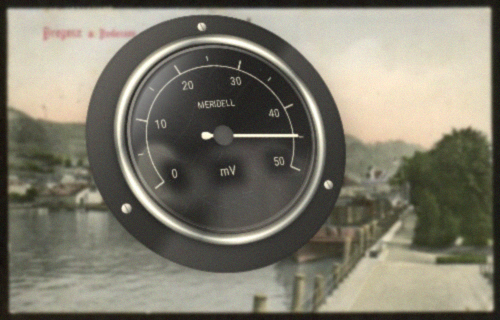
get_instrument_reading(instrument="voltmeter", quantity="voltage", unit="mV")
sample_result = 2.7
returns 45
